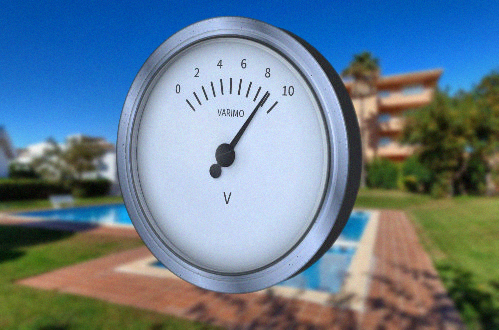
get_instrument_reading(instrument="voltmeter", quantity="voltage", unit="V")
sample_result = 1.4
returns 9
